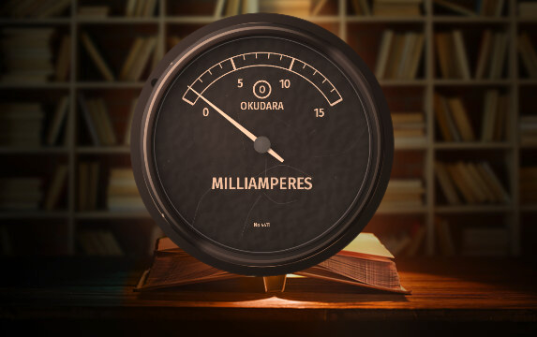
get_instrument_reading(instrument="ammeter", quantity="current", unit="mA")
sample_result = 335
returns 1
